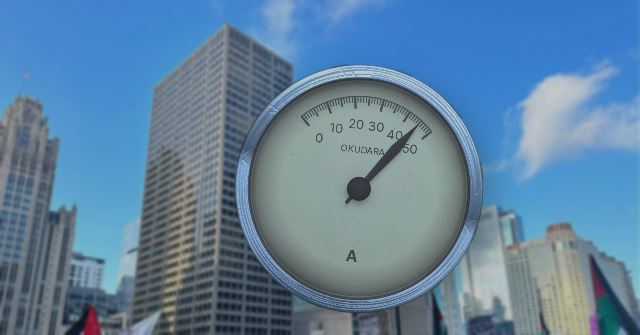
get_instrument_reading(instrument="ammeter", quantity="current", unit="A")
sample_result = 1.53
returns 45
